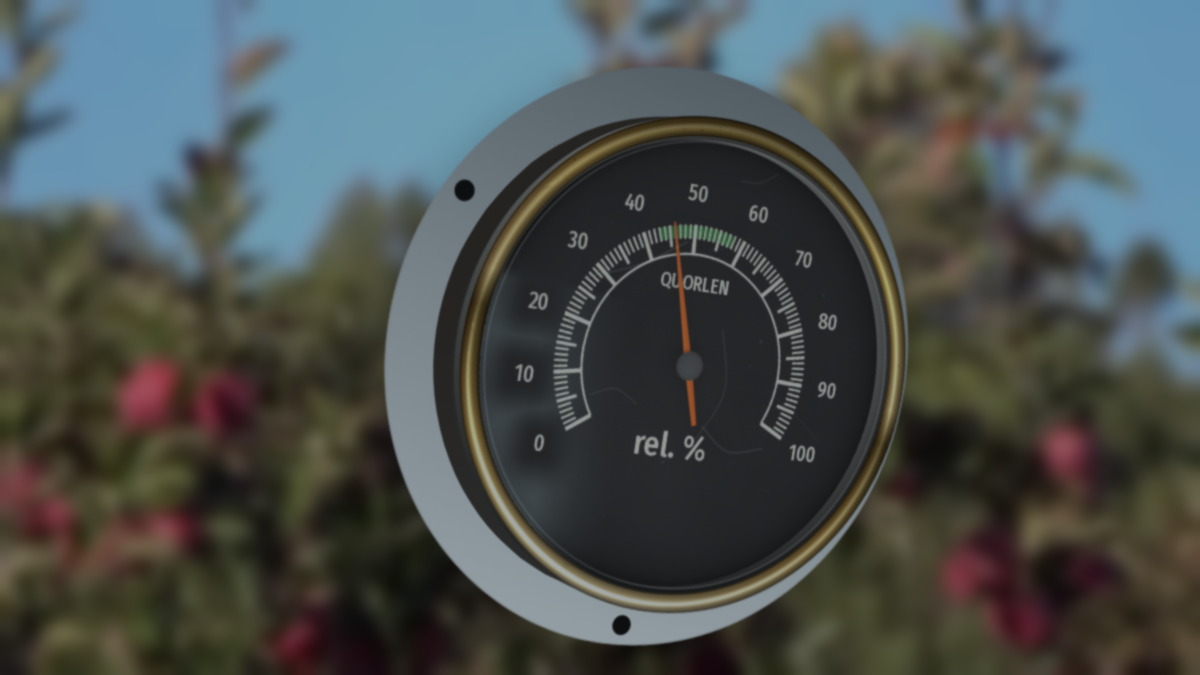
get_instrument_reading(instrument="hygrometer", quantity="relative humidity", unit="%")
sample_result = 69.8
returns 45
